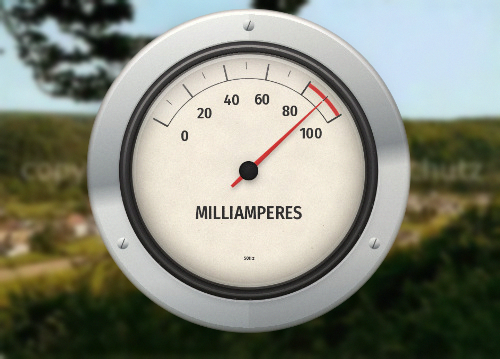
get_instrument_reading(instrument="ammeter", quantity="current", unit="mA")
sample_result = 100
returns 90
